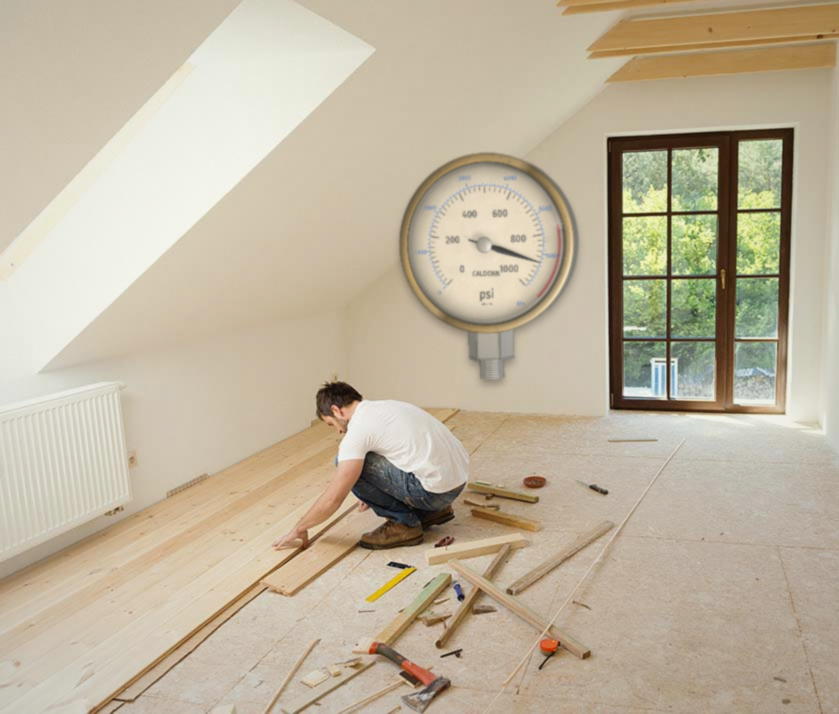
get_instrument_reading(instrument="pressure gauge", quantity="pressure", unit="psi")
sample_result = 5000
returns 900
